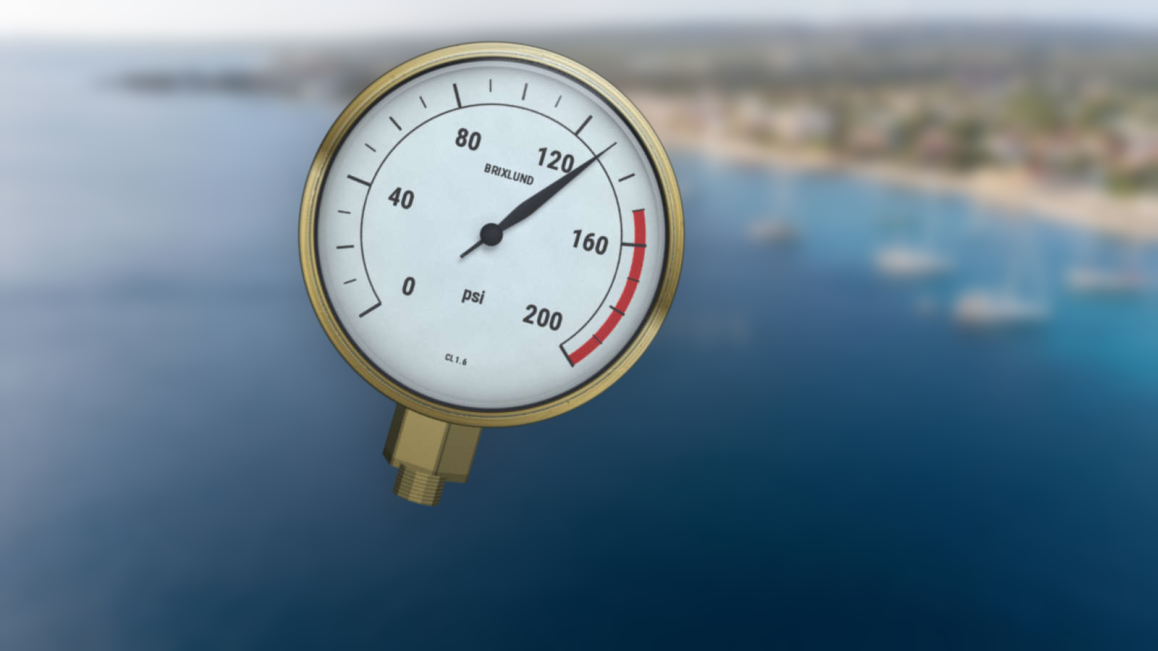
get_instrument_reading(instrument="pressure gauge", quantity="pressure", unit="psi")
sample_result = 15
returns 130
